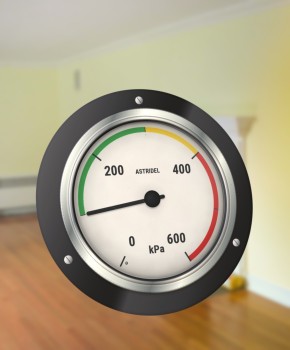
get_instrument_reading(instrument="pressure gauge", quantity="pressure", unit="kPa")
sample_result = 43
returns 100
